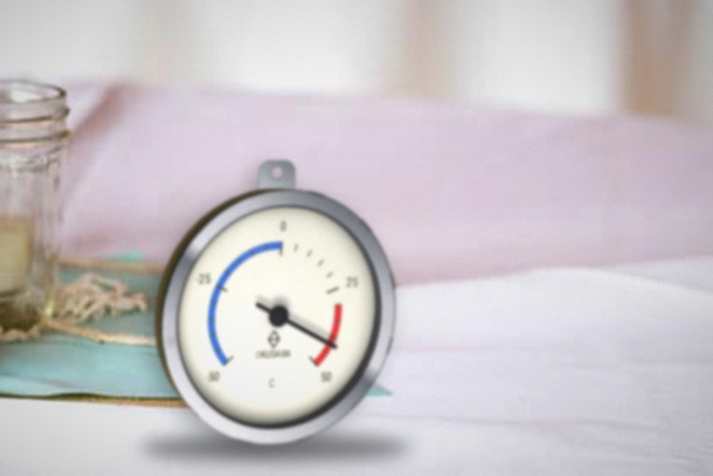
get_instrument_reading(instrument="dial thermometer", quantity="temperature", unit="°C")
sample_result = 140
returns 42.5
